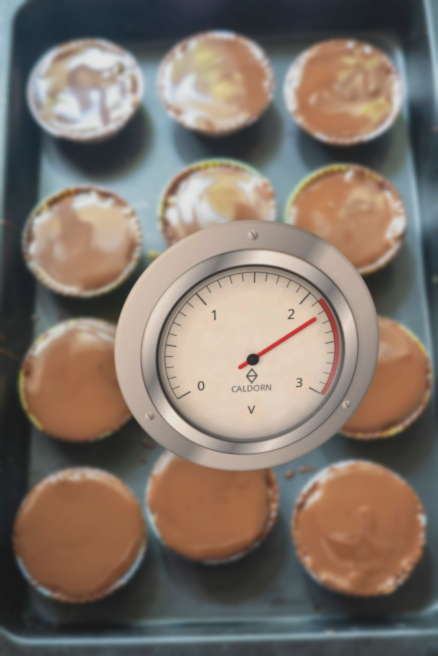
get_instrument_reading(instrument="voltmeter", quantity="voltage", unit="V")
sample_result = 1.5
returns 2.2
